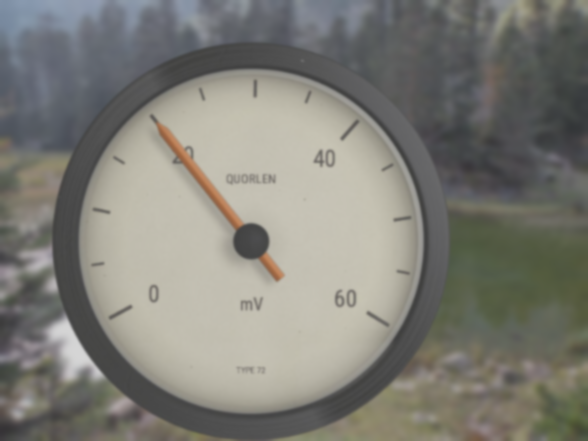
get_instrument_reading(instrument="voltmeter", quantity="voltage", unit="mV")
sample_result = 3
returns 20
